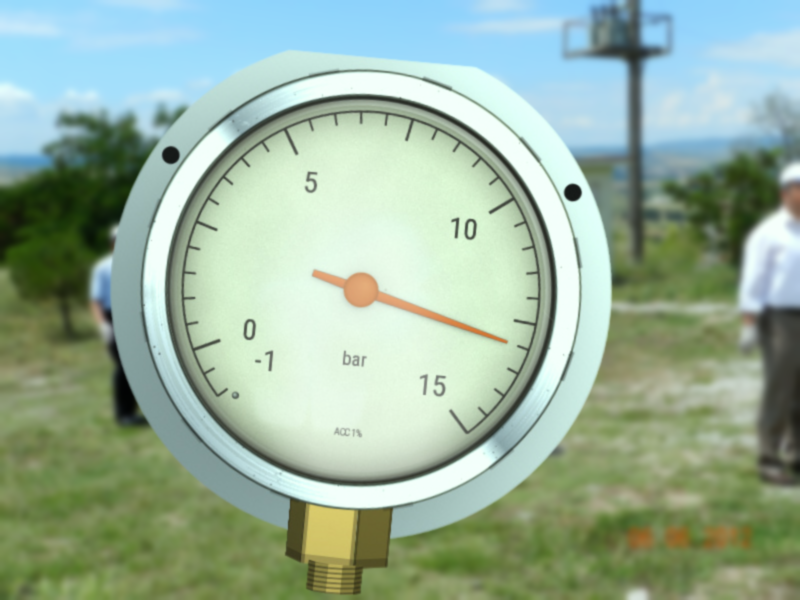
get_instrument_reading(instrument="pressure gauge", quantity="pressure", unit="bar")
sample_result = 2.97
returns 13
